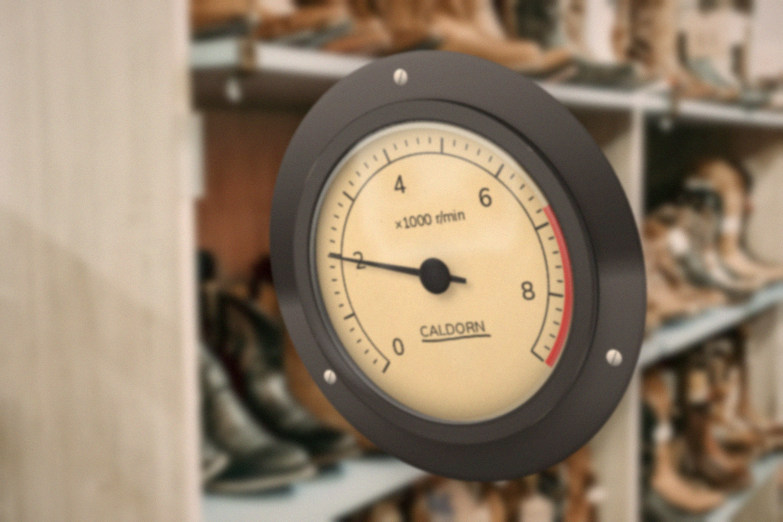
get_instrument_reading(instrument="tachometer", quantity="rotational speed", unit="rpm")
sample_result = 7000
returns 2000
